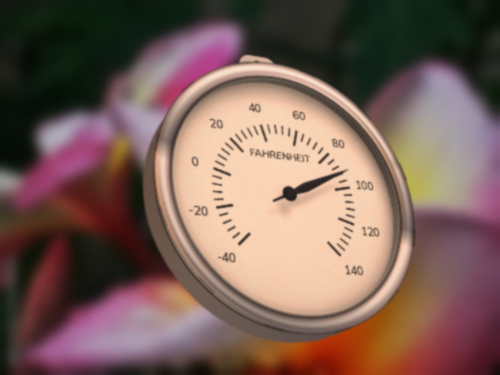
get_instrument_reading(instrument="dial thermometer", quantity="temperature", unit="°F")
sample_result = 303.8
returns 92
